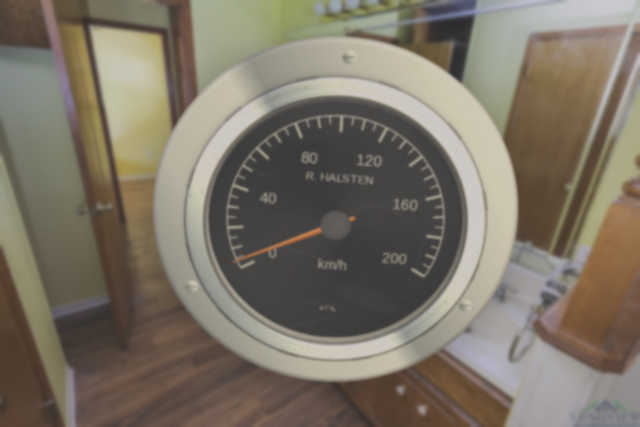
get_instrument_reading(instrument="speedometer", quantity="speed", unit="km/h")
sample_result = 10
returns 5
